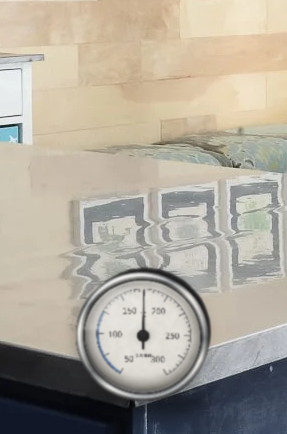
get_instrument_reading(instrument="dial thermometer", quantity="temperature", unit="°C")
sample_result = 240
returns 175
